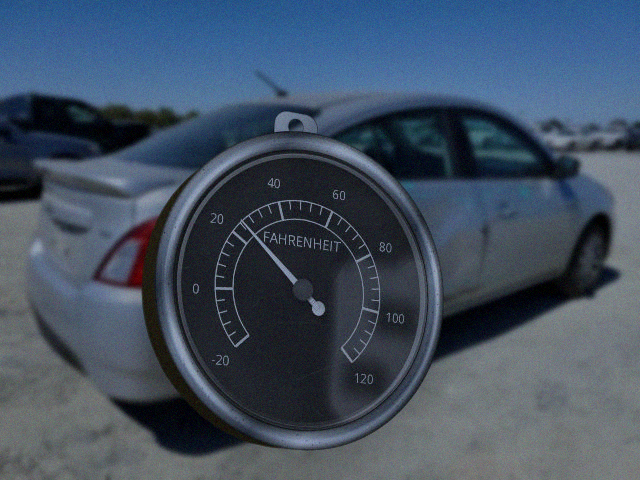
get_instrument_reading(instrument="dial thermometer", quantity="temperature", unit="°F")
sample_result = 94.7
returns 24
